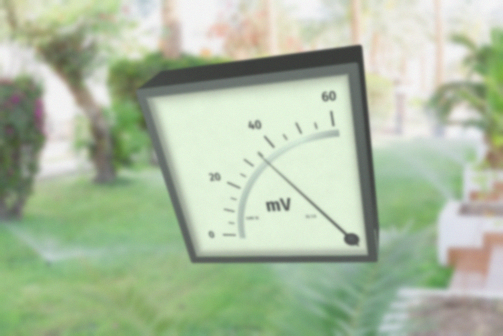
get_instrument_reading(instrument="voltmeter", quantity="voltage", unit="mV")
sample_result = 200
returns 35
